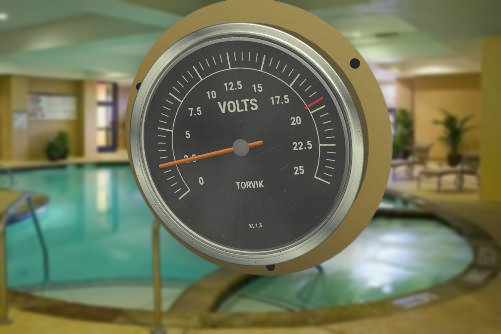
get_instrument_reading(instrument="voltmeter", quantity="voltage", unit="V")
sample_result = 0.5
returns 2.5
